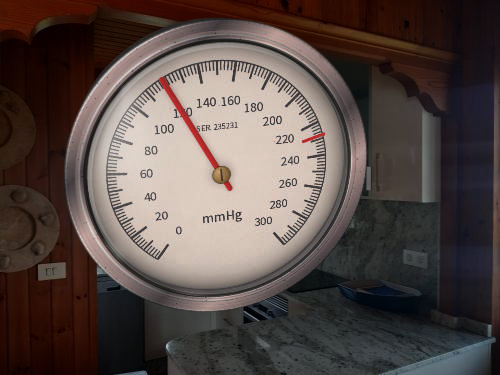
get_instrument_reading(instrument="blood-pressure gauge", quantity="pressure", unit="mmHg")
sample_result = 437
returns 120
